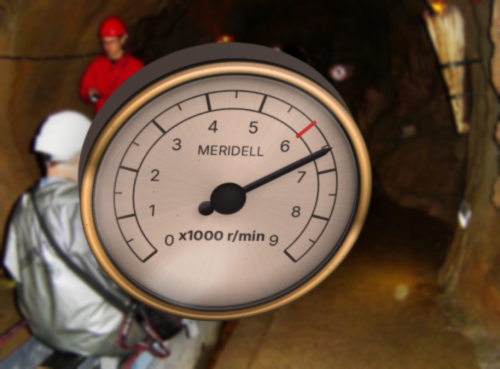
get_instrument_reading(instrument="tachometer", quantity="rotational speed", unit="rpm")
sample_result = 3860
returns 6500
